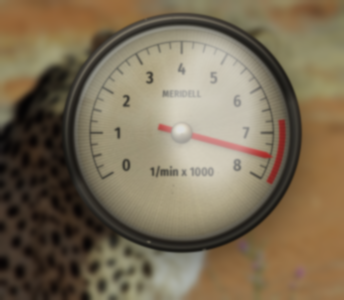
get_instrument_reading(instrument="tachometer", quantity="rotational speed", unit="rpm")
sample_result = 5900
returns 7500
